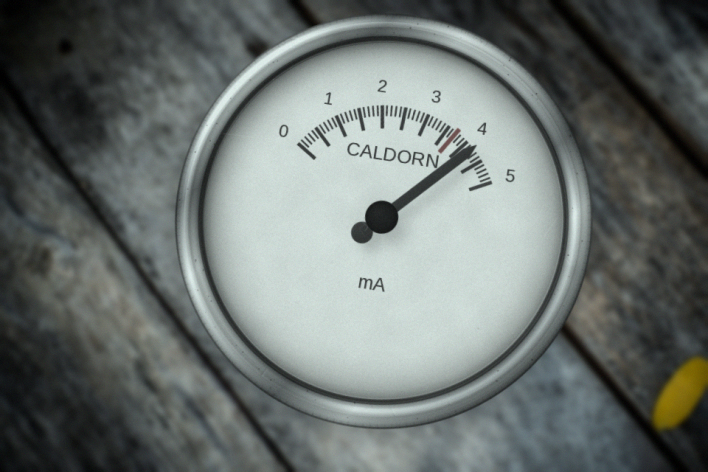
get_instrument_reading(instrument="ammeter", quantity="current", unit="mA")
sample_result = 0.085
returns 4.2
